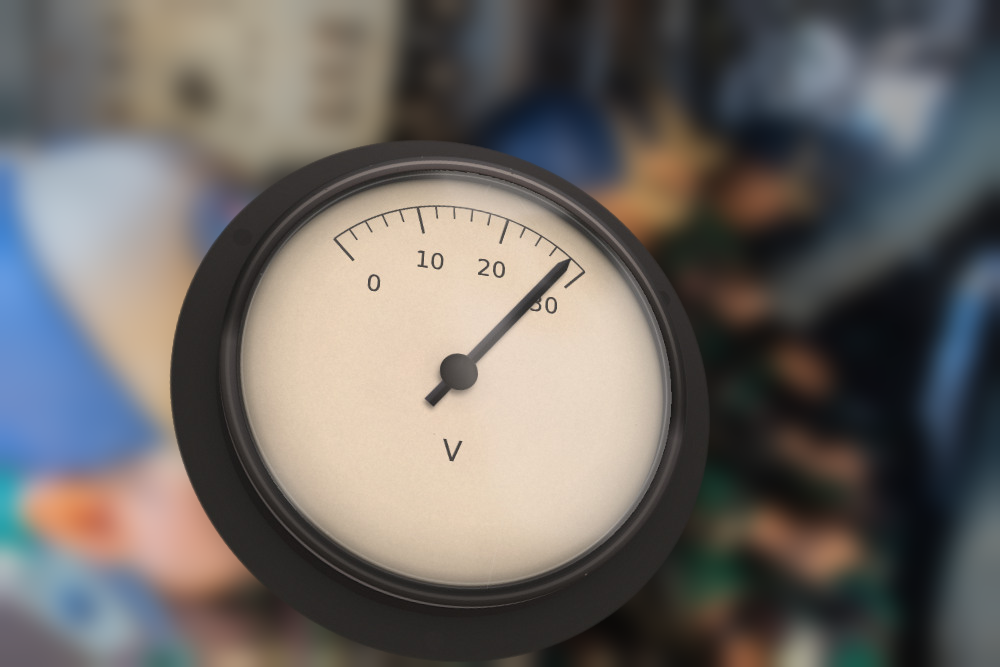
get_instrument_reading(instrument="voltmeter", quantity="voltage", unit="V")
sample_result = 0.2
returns 28
